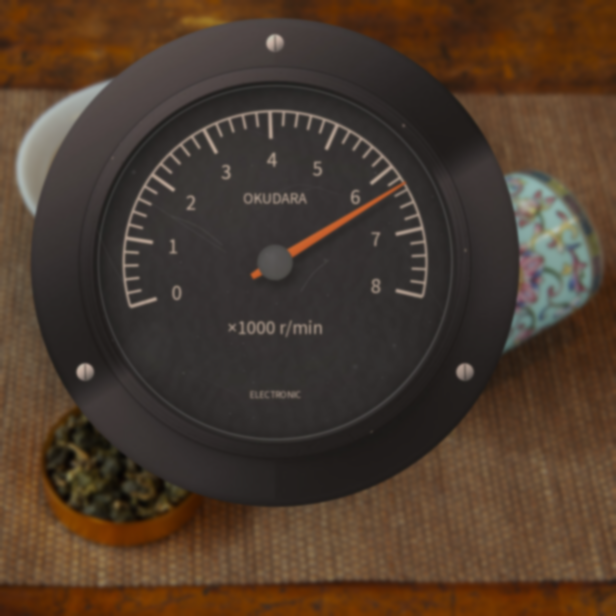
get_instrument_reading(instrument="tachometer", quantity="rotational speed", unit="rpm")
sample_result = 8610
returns 6300
